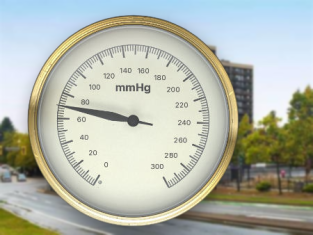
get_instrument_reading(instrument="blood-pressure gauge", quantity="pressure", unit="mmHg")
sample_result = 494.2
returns 70
